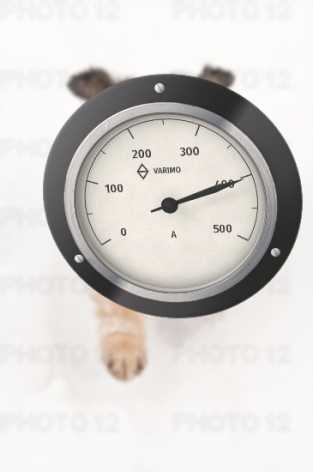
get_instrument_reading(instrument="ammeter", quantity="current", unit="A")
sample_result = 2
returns 400
